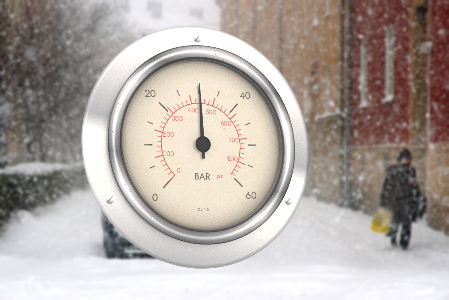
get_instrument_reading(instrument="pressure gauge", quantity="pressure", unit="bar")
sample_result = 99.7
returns 30
